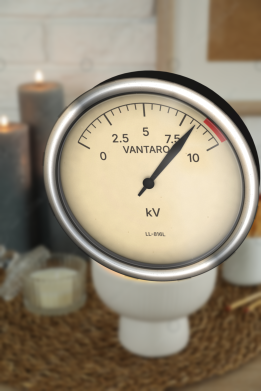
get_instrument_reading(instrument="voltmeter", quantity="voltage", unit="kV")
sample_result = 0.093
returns 8.25
